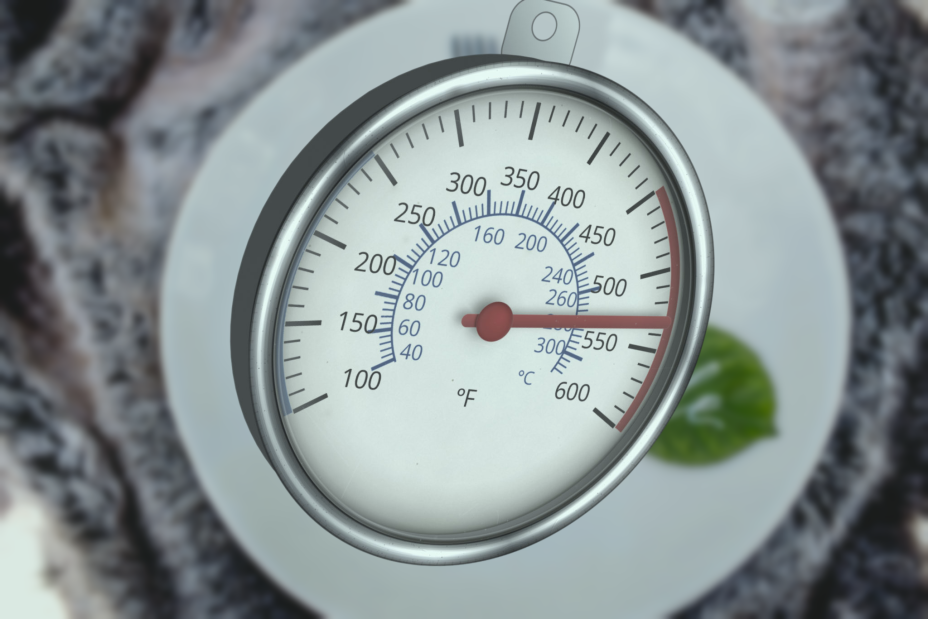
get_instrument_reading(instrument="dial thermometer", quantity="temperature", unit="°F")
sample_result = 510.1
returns 530
